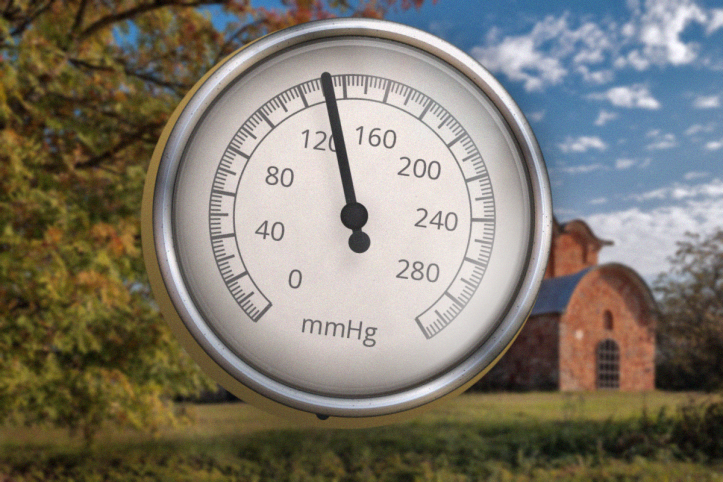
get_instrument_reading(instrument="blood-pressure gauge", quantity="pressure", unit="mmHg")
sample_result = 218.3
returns 132
